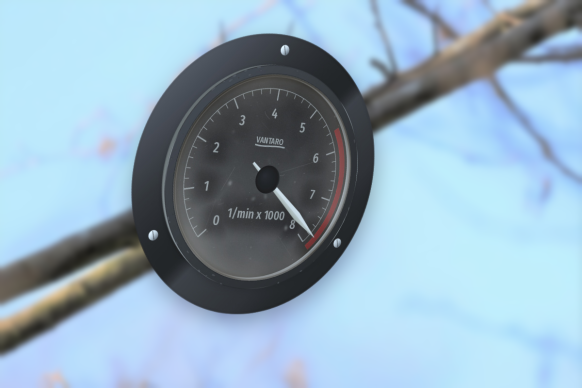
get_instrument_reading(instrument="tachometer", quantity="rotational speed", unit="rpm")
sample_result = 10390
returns 7800
